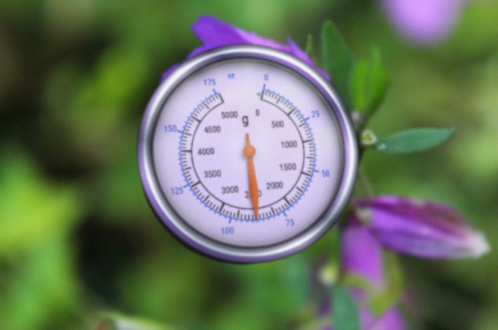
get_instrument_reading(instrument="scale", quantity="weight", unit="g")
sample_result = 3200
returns 2500
